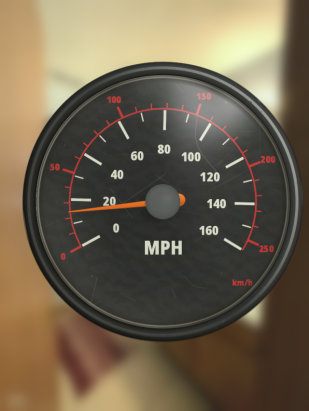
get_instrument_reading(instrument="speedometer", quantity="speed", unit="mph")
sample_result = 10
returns 15
